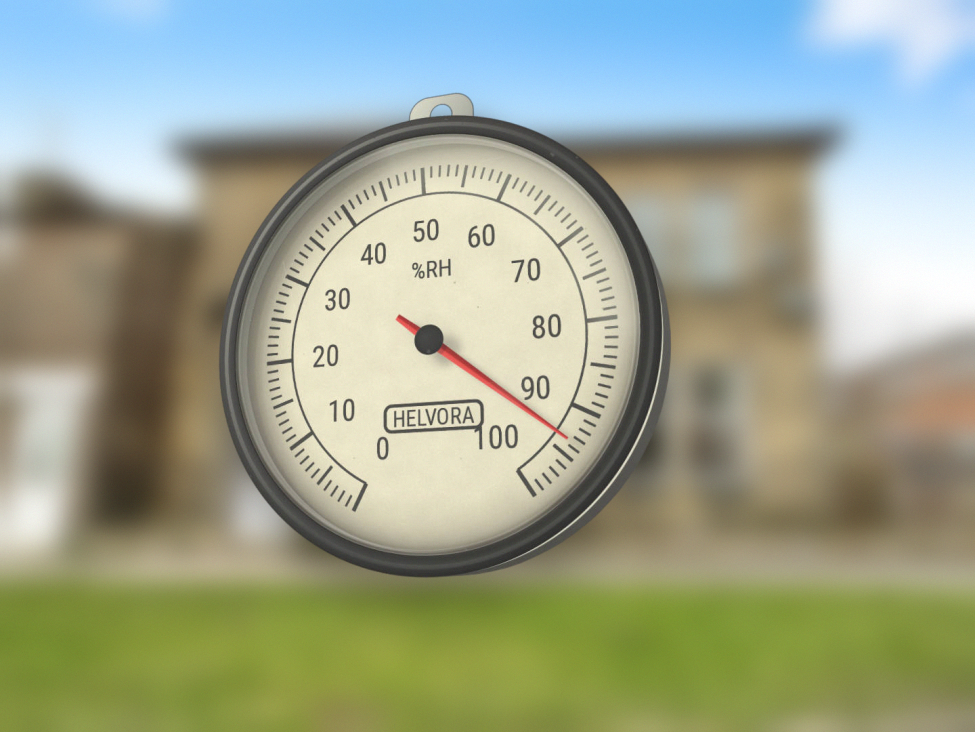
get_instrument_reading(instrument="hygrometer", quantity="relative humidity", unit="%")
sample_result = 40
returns 93.5
